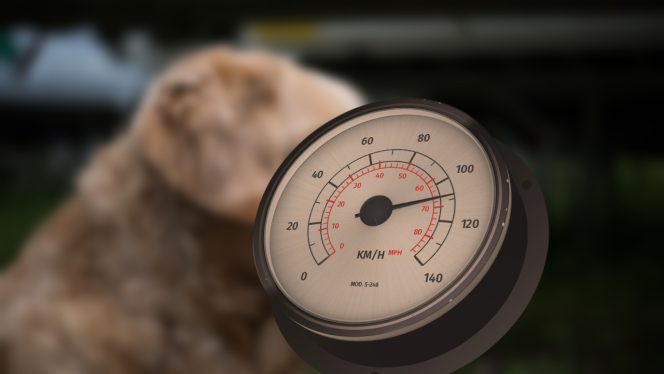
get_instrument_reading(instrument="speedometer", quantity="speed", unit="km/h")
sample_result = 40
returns 110
